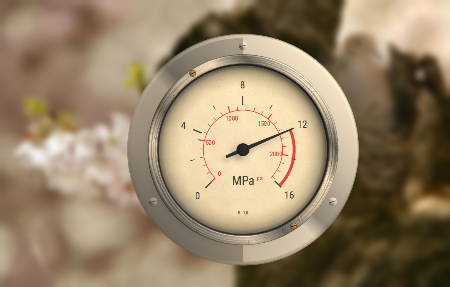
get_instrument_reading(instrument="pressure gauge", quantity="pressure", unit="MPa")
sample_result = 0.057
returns 12
